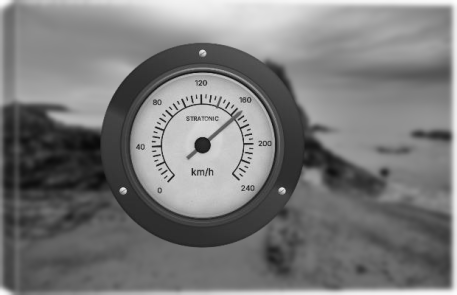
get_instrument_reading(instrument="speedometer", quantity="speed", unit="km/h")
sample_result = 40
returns 165
